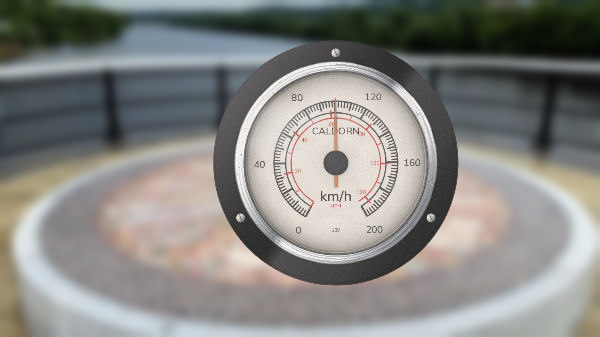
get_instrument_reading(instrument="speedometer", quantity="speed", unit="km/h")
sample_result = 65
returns 100
